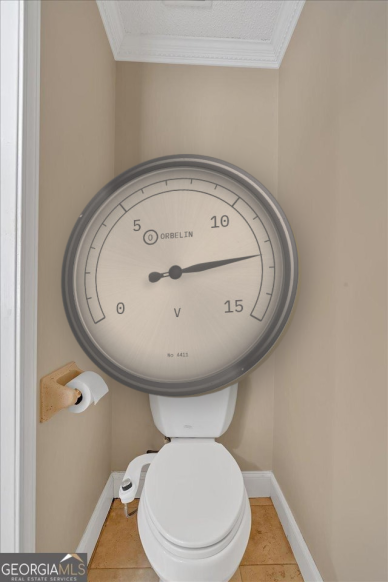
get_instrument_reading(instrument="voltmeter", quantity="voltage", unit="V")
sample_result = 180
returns 12.5
